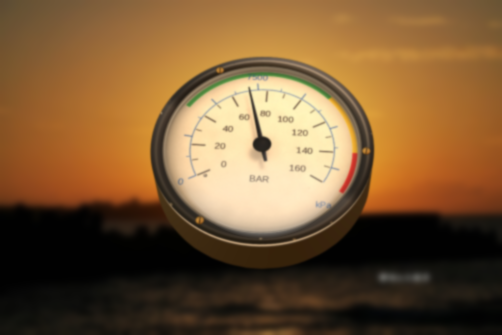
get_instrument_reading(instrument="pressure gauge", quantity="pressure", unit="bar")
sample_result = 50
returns 70
